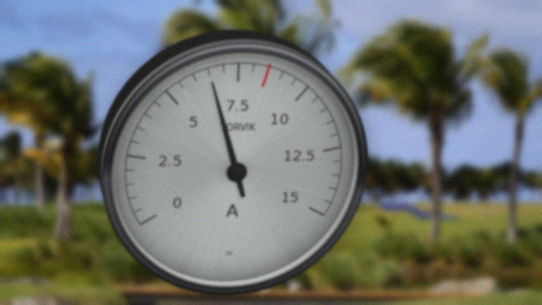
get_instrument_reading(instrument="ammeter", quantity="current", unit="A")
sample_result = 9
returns 6.5
